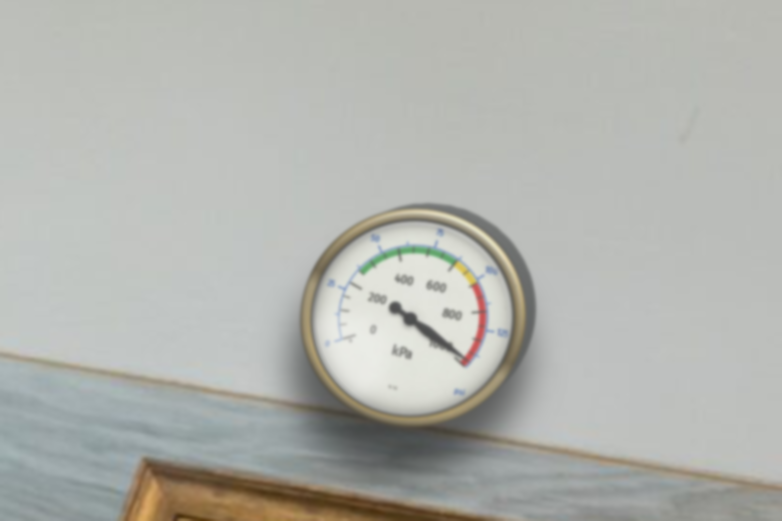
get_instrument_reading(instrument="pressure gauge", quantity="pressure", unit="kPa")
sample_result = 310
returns 975
